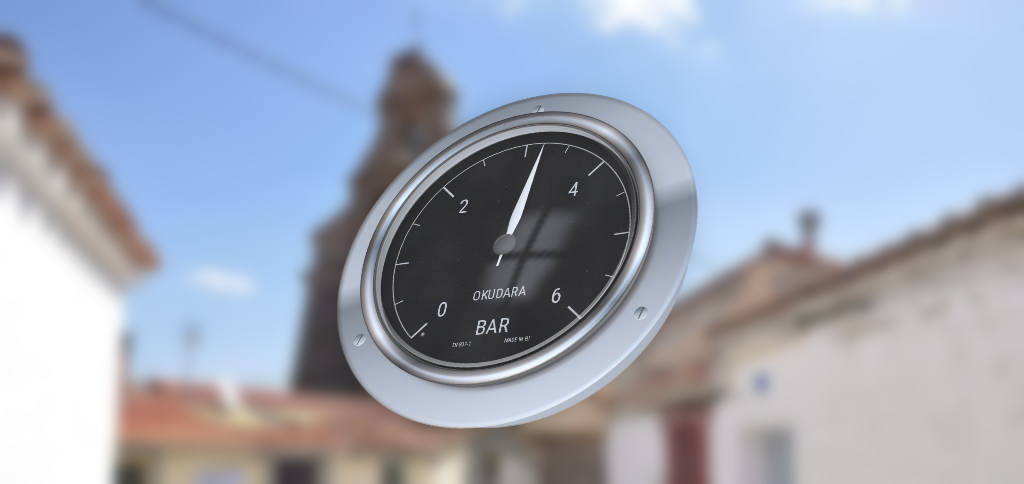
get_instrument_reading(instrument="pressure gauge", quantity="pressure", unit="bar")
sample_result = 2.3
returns 3.25
